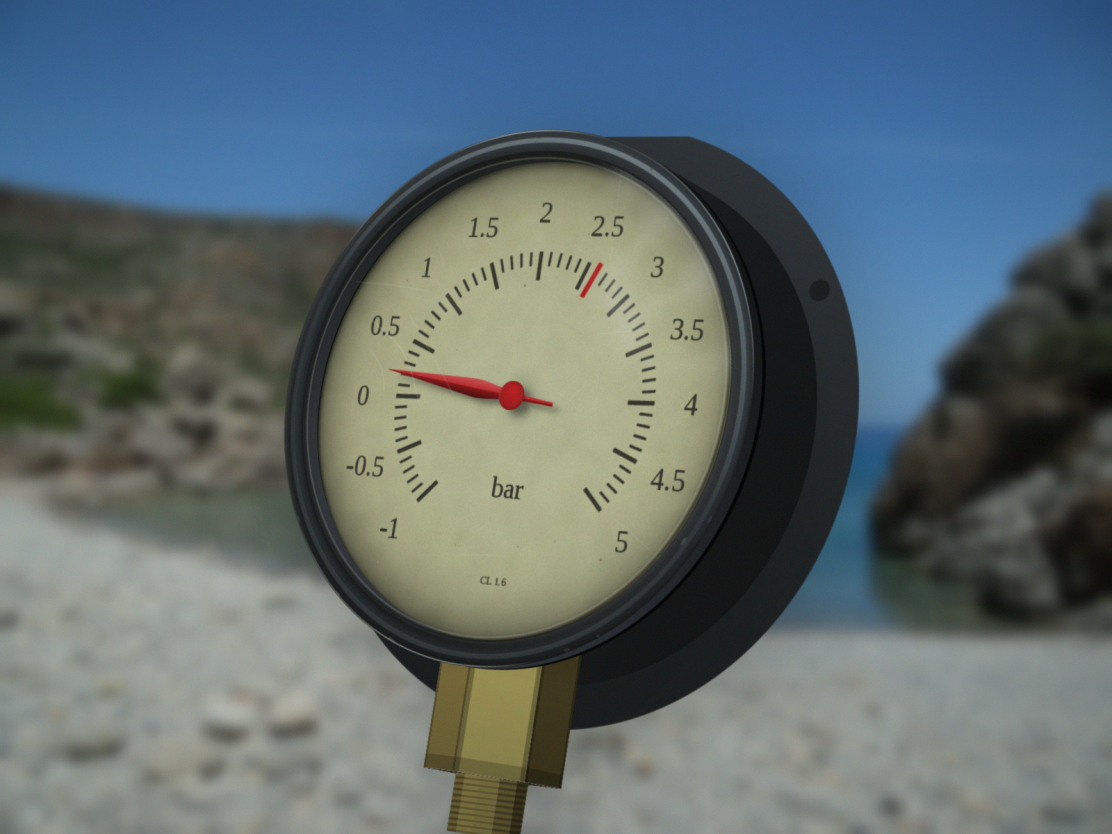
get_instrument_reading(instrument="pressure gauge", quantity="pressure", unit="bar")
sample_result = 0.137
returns 0.2
